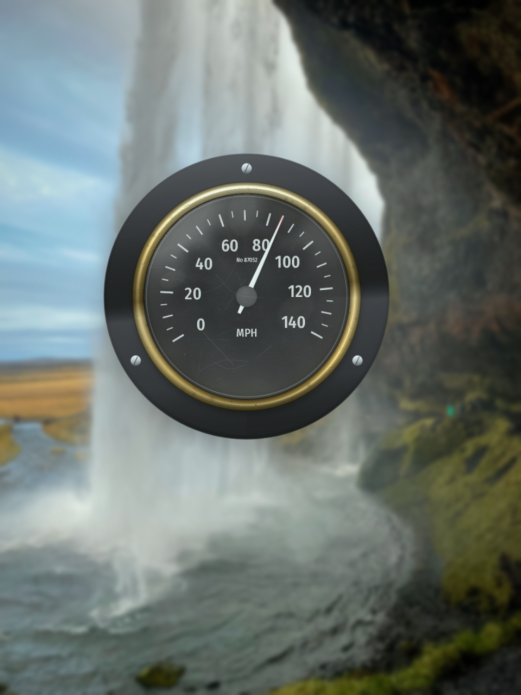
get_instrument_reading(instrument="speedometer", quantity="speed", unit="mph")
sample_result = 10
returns 85
